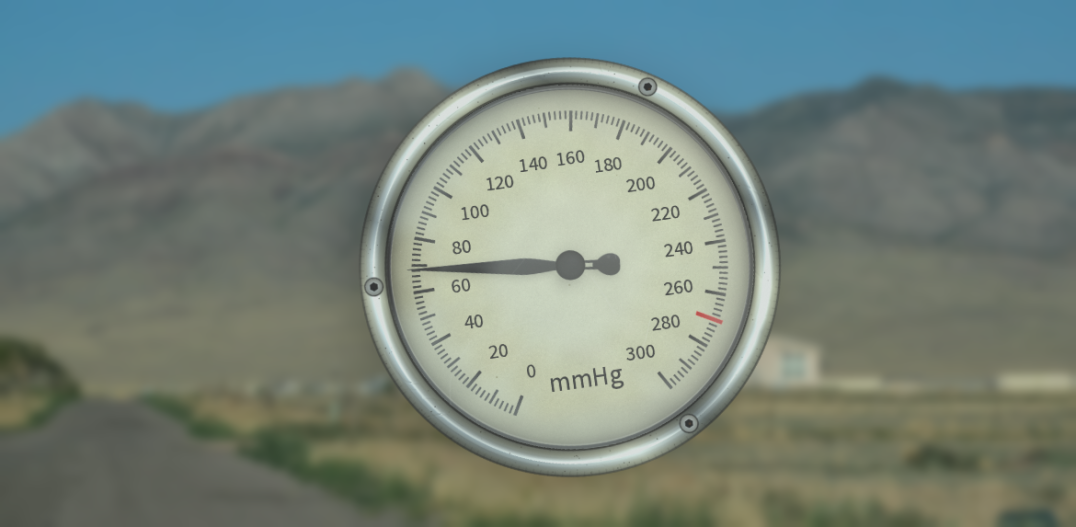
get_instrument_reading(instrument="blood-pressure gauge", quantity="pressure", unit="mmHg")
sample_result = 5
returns 68
